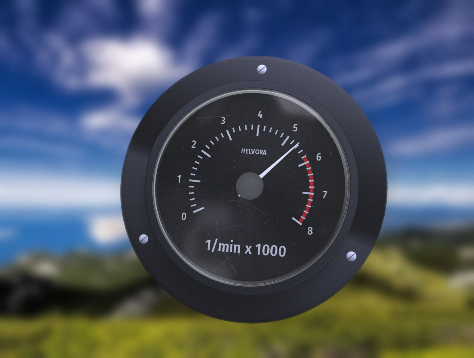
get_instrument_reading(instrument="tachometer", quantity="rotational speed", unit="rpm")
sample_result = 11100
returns 5400
